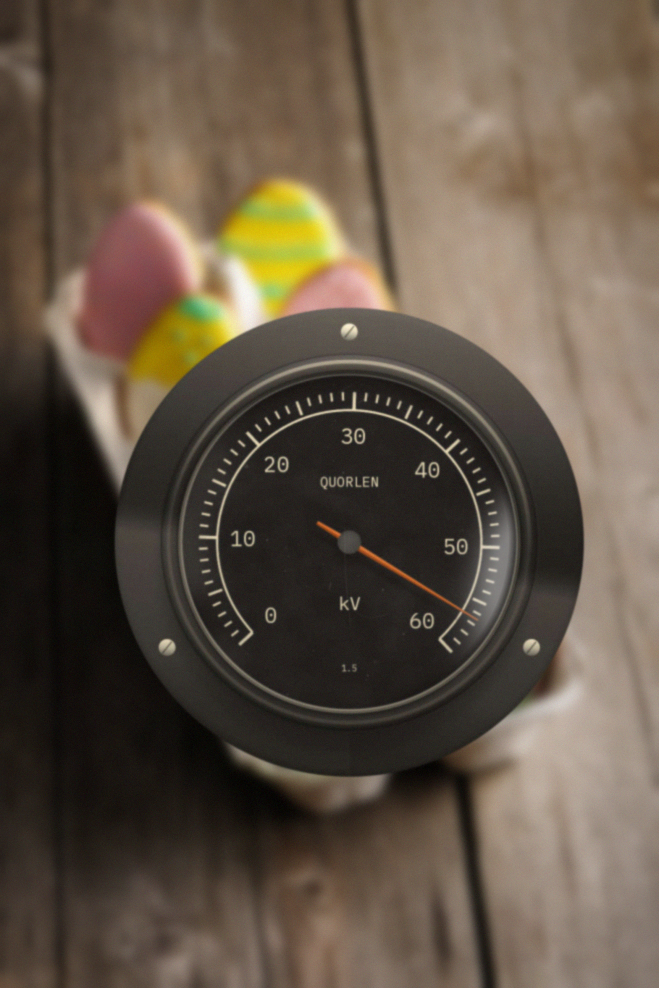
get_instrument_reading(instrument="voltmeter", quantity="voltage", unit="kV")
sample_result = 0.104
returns 56.5
